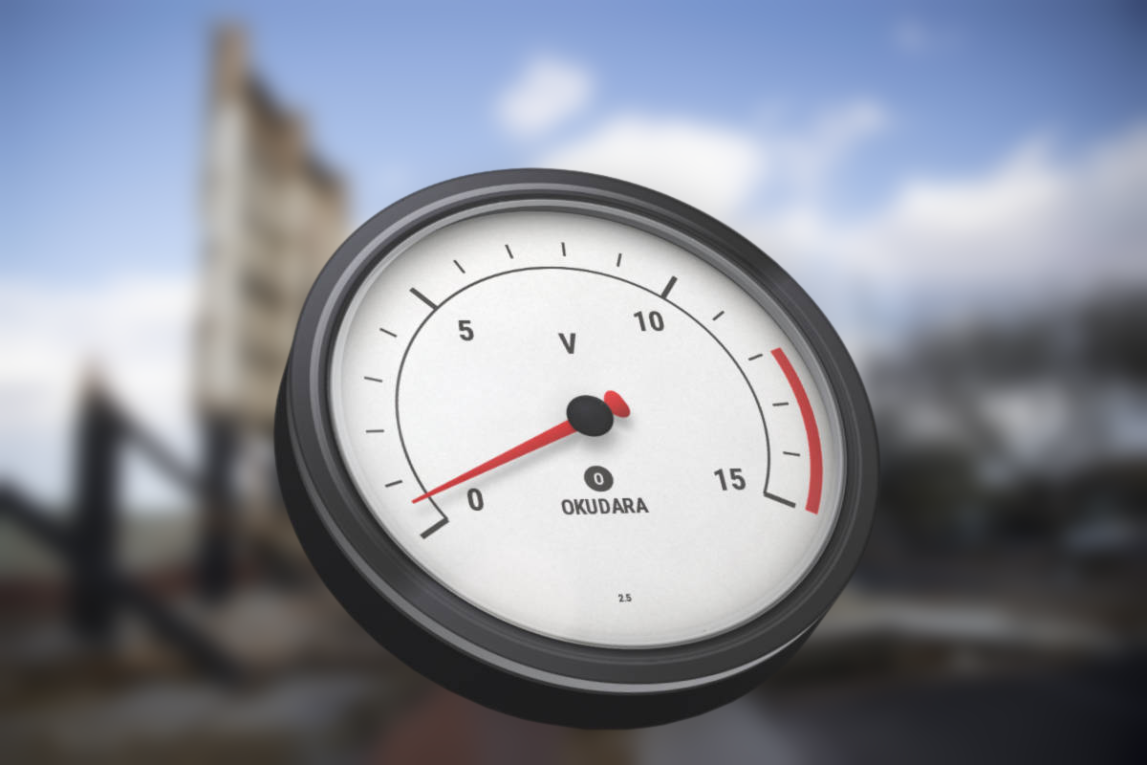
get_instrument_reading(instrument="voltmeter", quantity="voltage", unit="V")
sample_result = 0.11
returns 0.5
